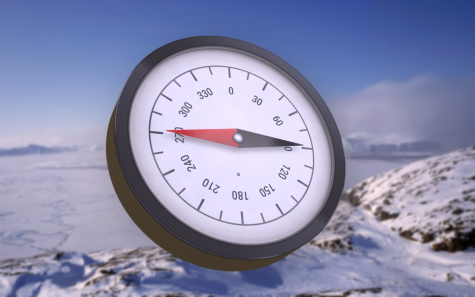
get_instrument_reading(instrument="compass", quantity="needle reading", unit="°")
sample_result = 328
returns 270
